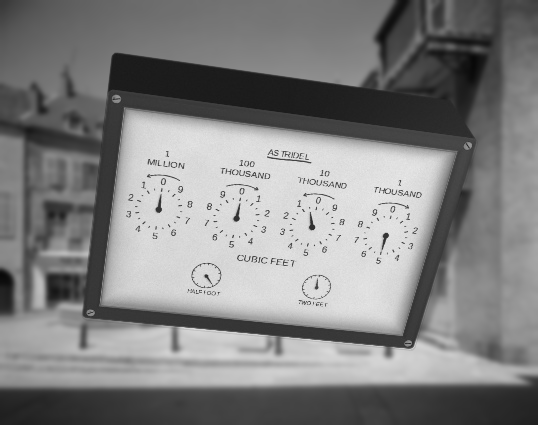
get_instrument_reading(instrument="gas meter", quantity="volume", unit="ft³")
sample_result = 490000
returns 500
